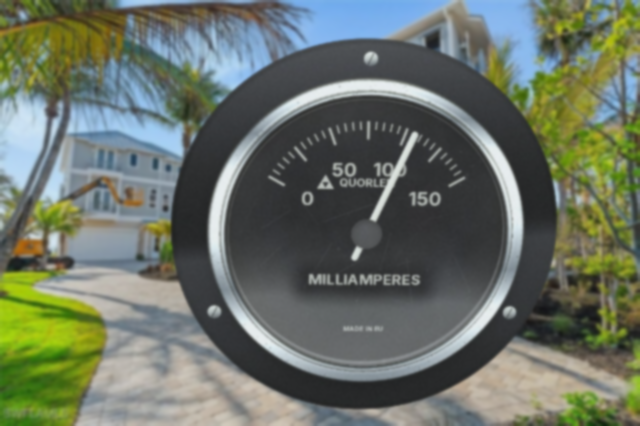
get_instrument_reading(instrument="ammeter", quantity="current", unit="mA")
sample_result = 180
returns 105
